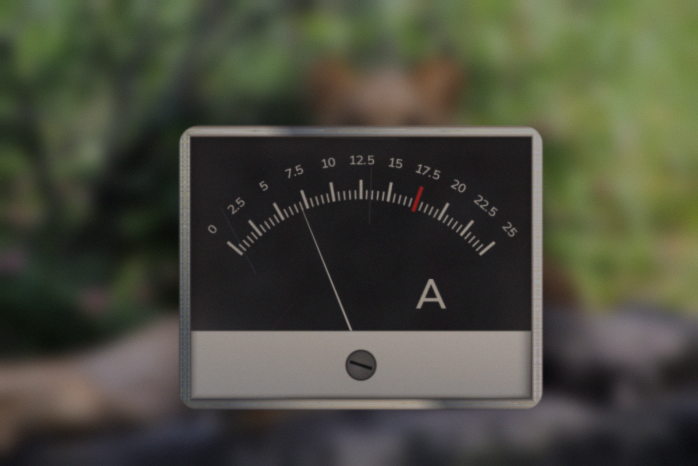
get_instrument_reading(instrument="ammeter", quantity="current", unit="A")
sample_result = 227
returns 7
